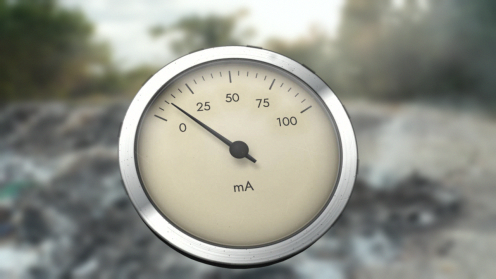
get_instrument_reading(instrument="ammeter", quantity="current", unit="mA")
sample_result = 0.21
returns 10
